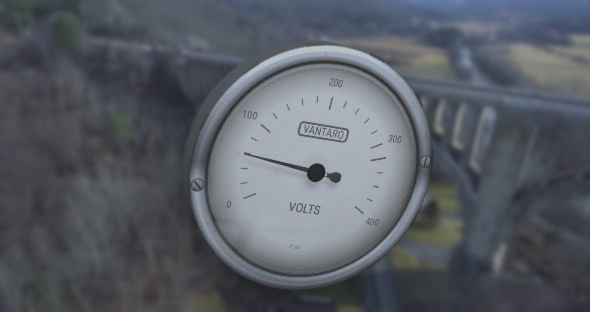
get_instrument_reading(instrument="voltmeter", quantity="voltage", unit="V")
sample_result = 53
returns 60
